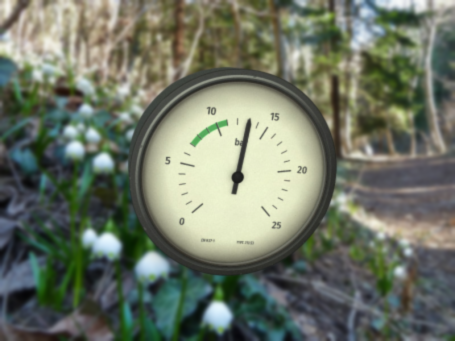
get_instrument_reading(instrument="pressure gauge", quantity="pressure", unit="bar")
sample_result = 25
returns 13
